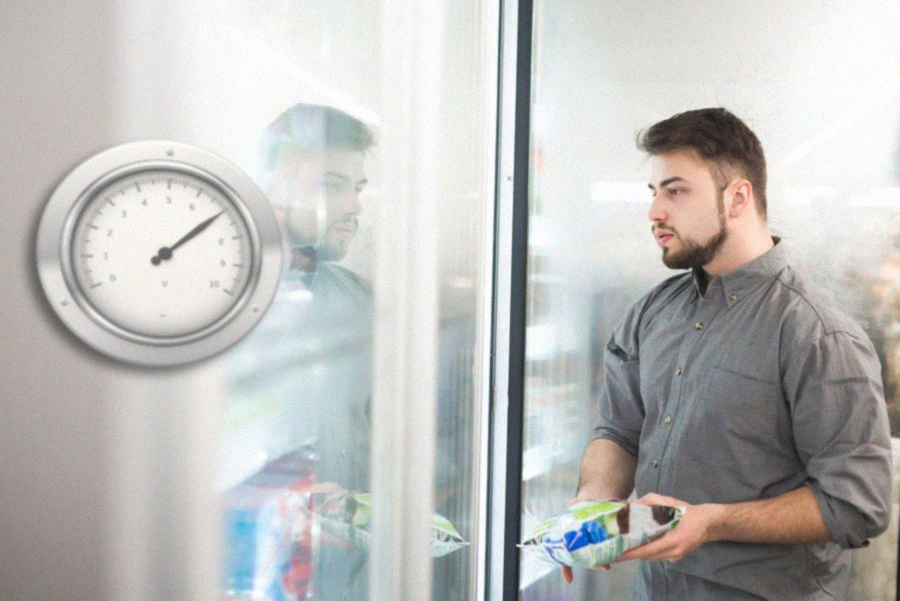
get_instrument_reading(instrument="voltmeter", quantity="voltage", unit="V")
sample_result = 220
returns 7
